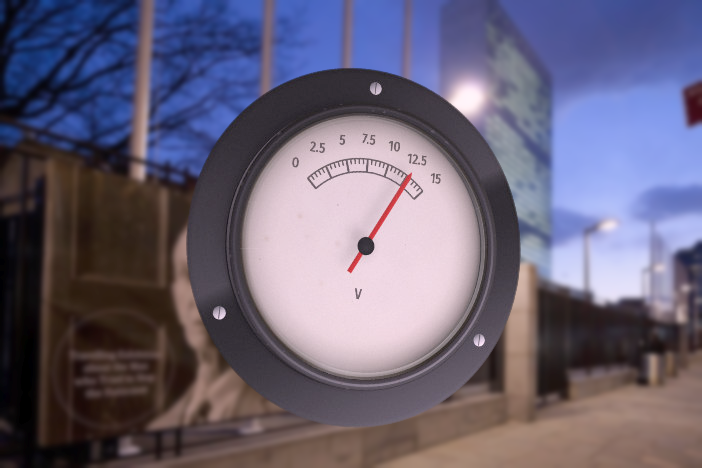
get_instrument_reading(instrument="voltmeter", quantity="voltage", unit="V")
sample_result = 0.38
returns 12.5
